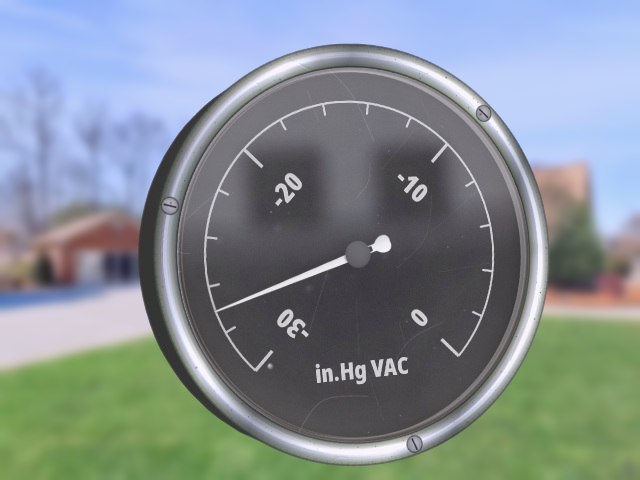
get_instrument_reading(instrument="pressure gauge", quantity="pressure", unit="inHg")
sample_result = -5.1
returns -27
